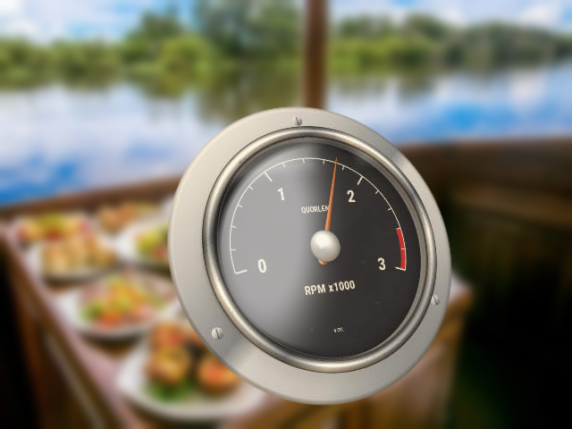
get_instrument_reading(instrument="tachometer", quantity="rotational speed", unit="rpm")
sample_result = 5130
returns 1700
